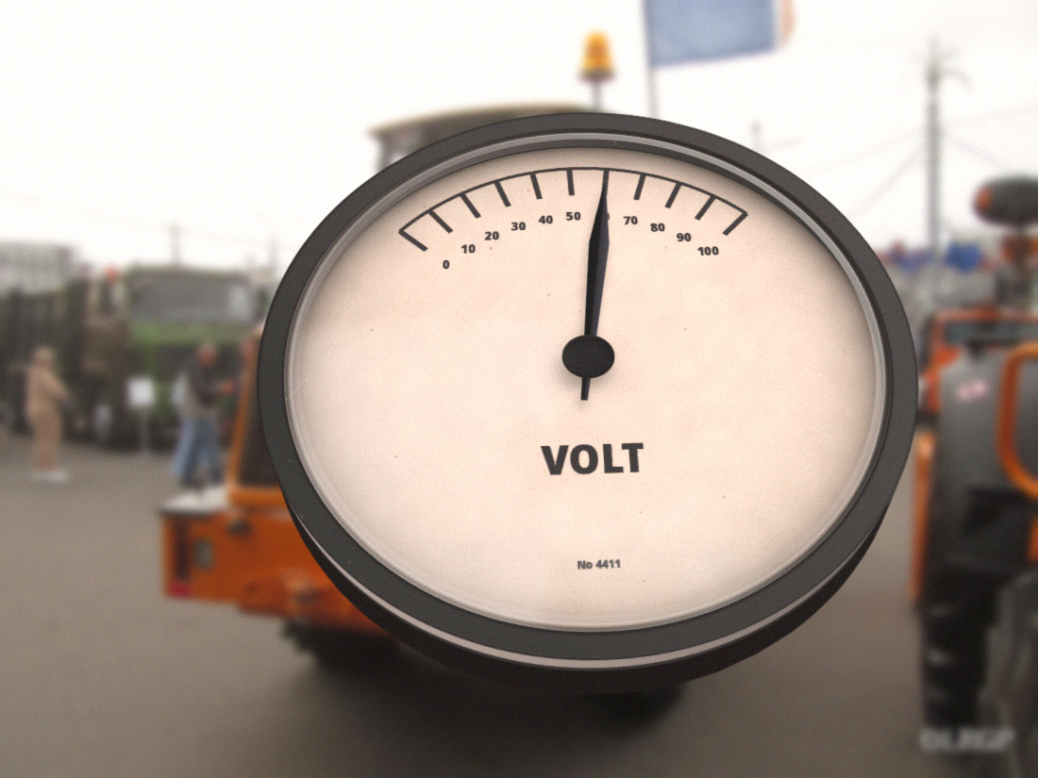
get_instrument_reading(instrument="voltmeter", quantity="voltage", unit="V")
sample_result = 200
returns 60
